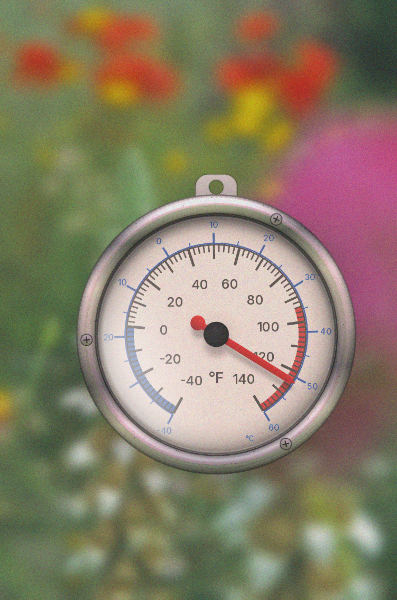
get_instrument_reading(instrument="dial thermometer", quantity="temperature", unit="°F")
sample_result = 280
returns 124
